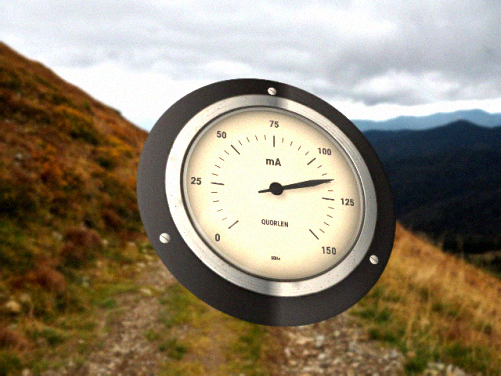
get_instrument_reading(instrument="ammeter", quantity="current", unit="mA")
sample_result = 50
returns 115
